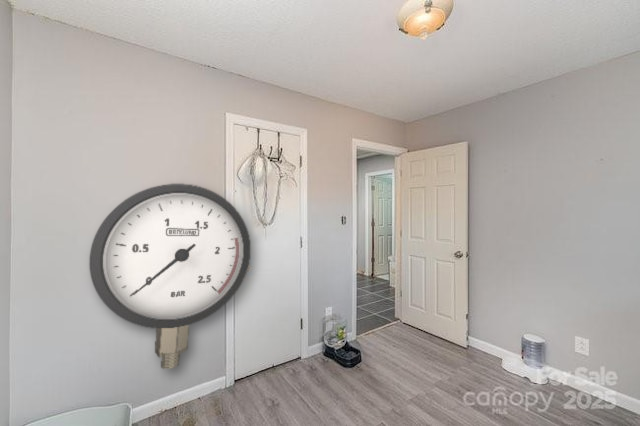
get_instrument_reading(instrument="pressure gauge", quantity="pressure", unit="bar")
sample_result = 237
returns 0
